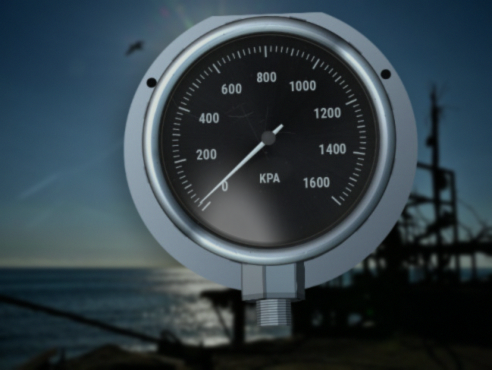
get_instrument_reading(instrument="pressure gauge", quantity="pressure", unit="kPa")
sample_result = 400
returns 20
